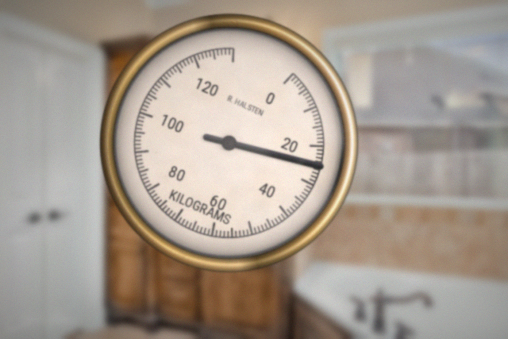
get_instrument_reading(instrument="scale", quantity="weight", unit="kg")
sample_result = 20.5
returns 25
